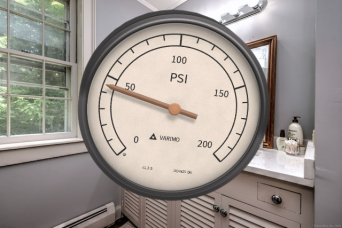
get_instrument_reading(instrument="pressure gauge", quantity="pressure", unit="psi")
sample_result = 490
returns 45
